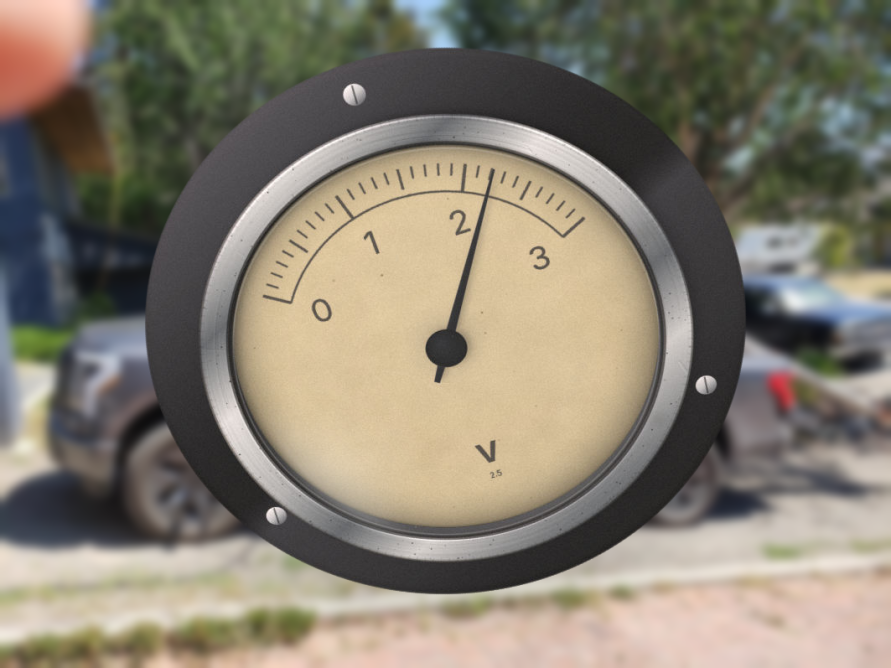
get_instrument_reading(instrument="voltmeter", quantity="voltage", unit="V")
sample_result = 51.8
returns 2.2
